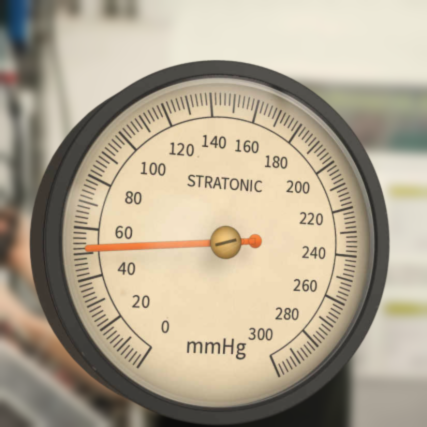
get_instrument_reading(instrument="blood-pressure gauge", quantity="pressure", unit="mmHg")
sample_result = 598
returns 52
